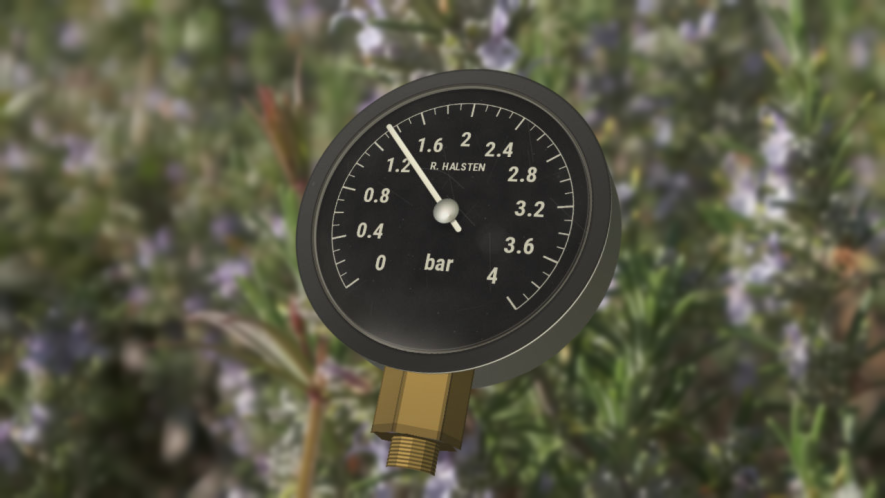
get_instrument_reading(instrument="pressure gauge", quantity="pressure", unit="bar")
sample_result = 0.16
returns 1.35
